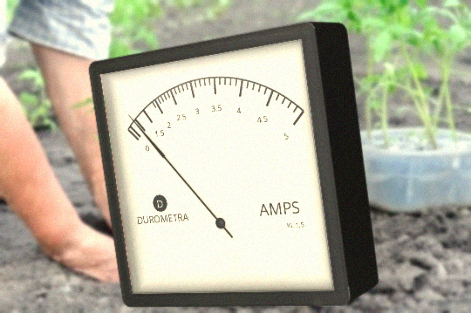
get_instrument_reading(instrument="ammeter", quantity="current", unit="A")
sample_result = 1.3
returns 1
